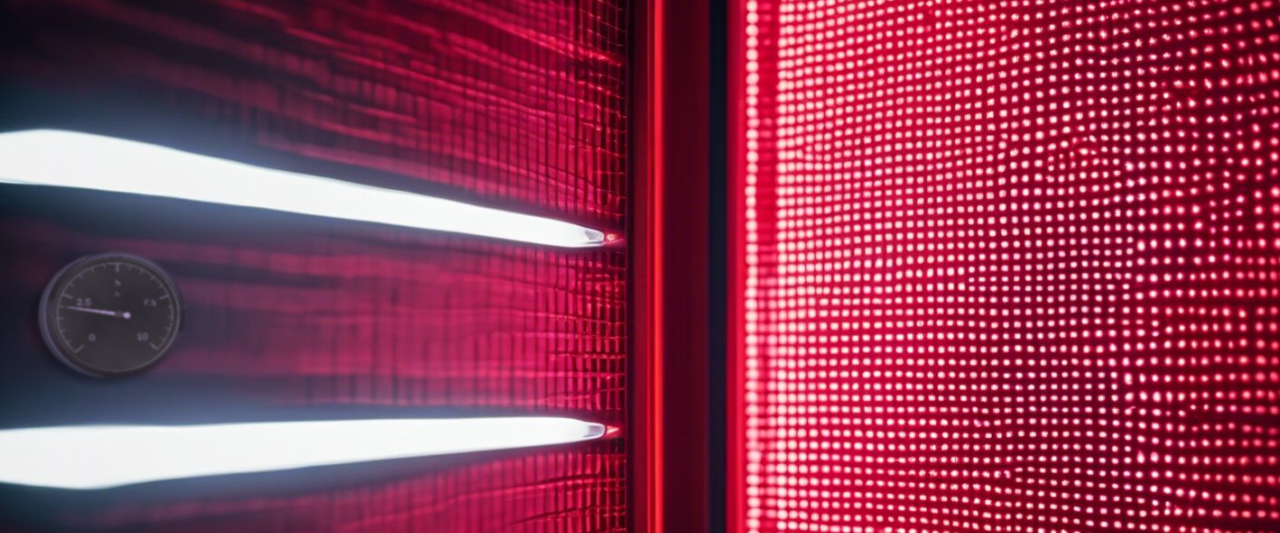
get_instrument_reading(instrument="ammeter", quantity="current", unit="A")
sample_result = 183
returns 2
